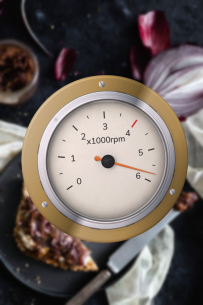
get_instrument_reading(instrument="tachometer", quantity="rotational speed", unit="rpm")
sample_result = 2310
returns 5750
